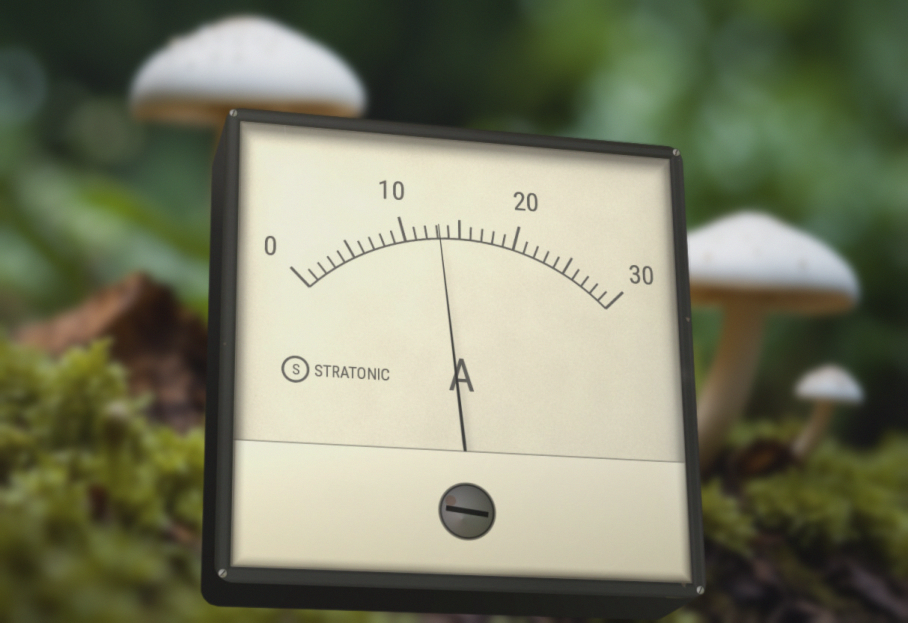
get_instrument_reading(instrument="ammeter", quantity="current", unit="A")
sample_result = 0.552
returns 13
